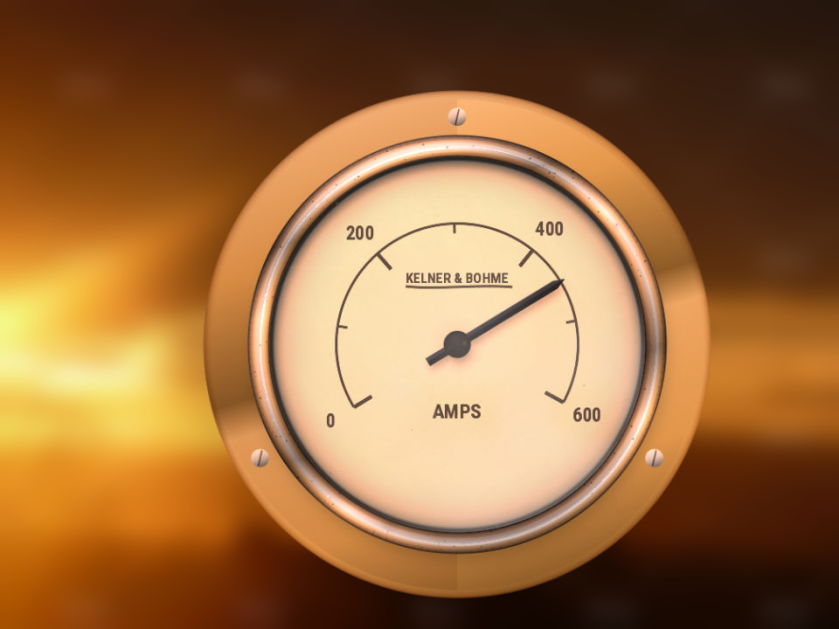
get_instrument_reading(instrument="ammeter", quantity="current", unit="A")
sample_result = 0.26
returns 450
